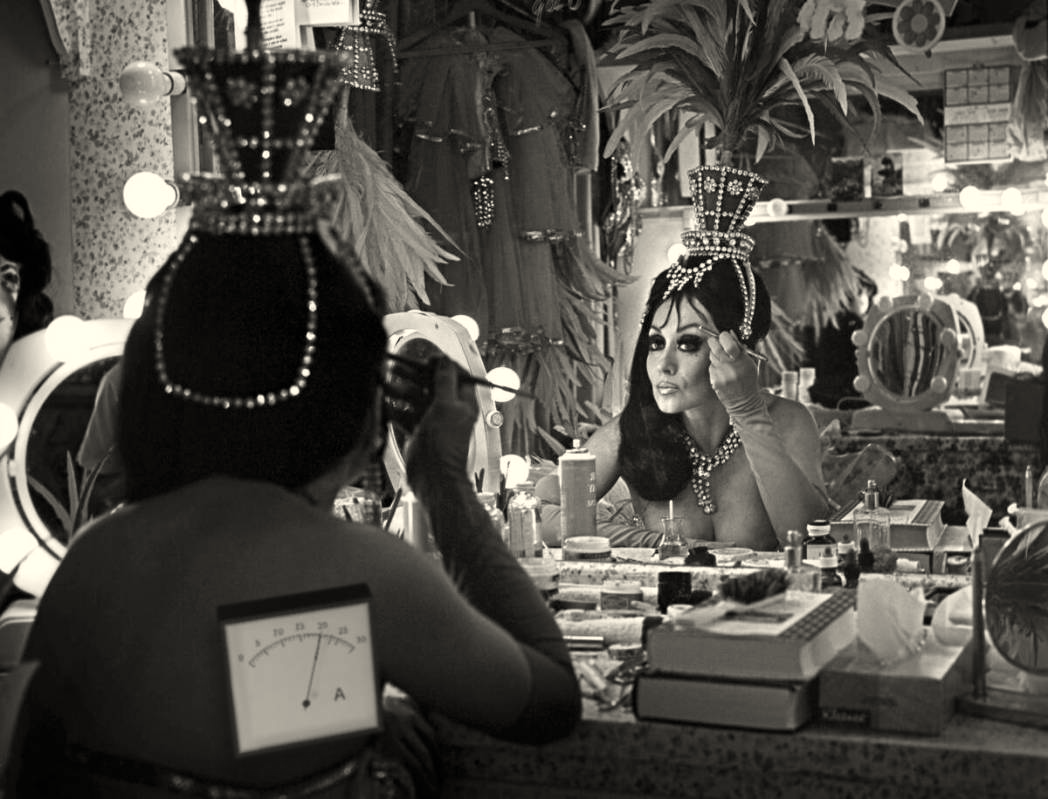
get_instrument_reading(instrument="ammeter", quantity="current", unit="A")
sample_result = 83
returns 20
